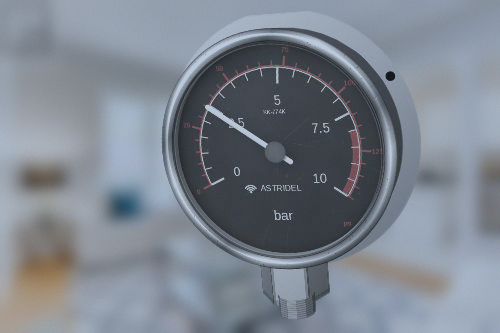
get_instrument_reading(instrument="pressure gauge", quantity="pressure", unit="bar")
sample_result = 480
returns 2.5
